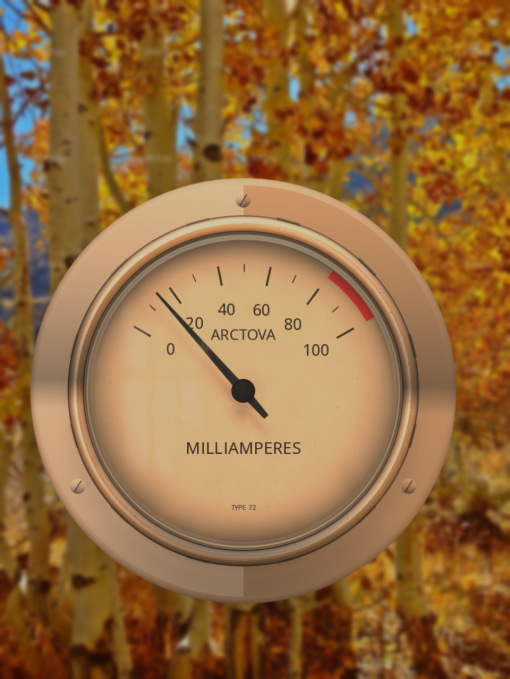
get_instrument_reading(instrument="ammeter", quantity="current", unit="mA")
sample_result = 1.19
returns 15
